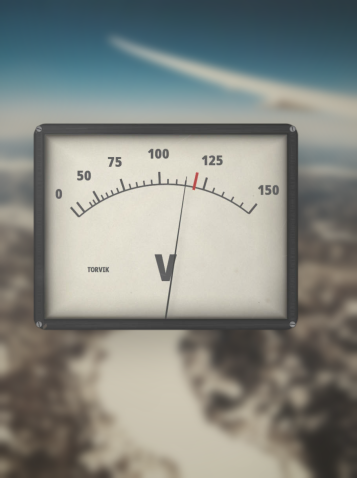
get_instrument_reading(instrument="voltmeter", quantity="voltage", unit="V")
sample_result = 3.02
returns 115
